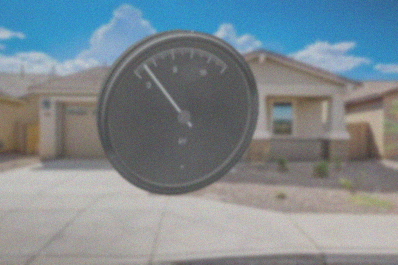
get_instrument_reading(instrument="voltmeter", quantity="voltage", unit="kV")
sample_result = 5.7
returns 2
